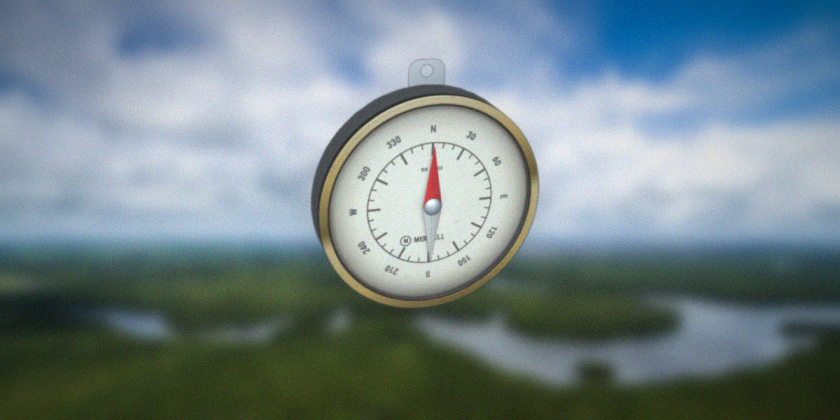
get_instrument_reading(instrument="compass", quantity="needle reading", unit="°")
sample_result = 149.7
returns 0
